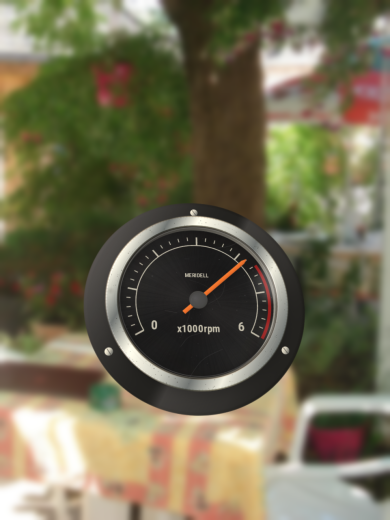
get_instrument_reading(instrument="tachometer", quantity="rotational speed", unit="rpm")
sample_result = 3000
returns 4200
